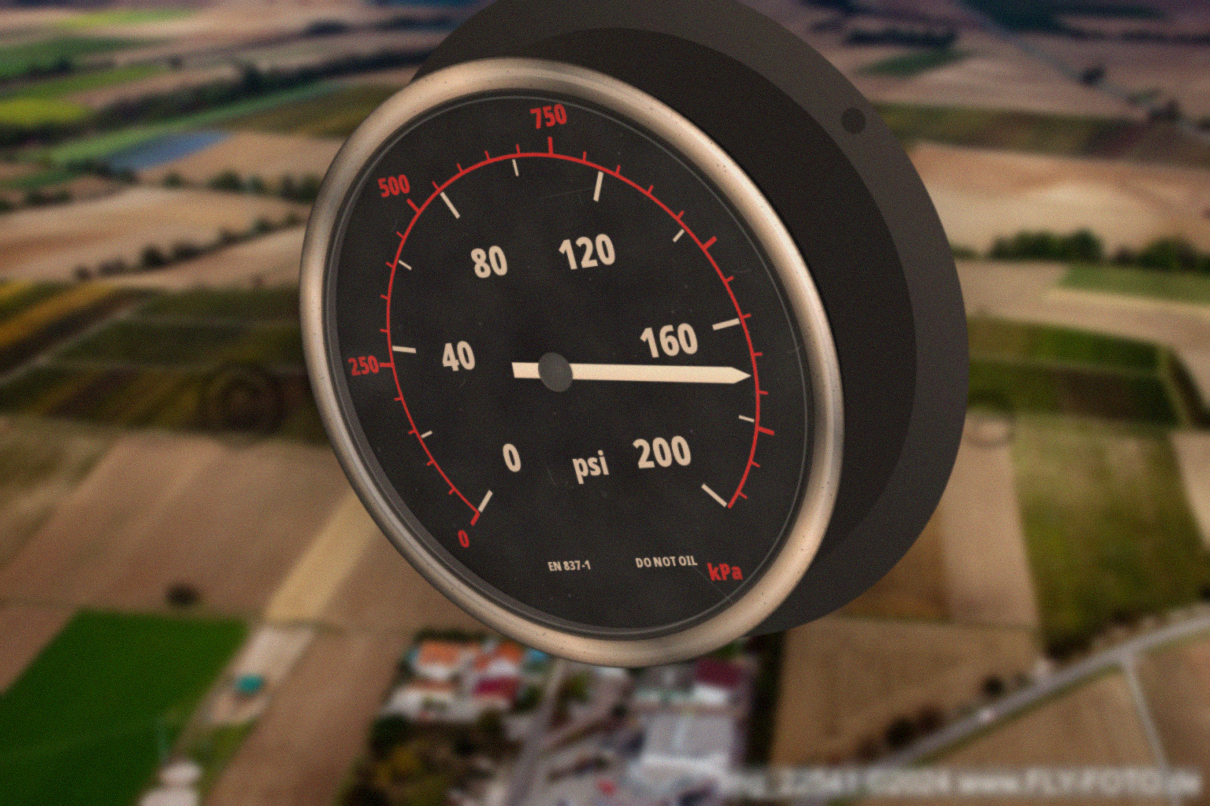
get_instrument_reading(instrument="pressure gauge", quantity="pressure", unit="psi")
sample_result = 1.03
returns 170
